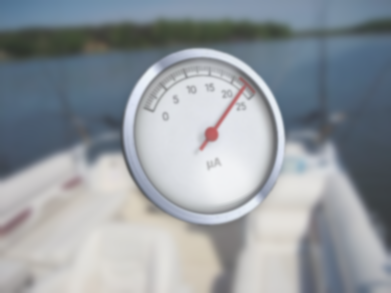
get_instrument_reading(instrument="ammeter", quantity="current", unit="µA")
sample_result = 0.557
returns 22.5
